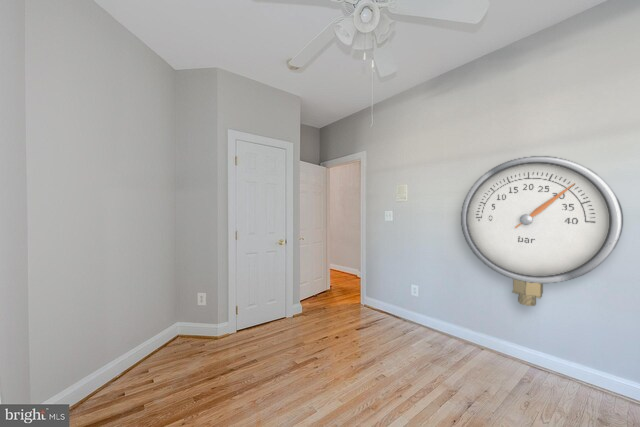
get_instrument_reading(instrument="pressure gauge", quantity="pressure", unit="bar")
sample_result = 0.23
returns 30
